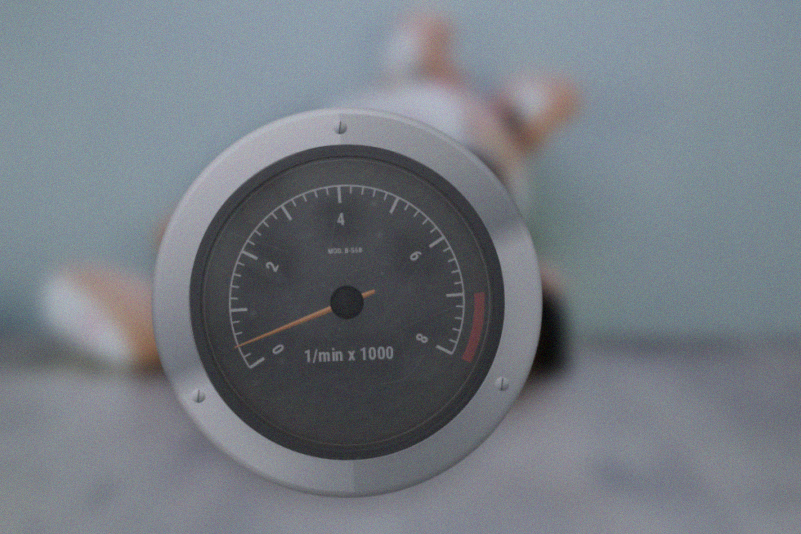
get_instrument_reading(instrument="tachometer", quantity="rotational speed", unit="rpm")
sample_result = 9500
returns 400
